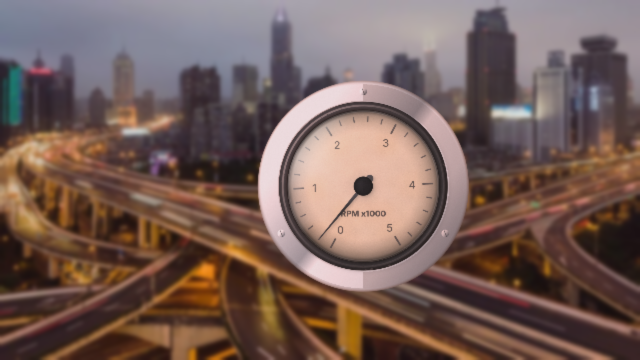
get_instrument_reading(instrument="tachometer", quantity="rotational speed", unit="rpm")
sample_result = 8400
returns 200
